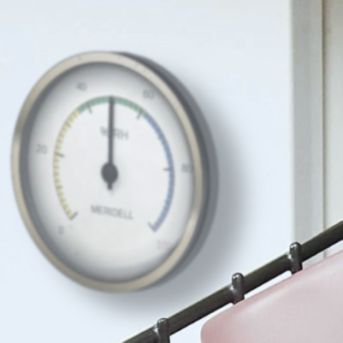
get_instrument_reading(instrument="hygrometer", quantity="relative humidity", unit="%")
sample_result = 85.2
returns 50
